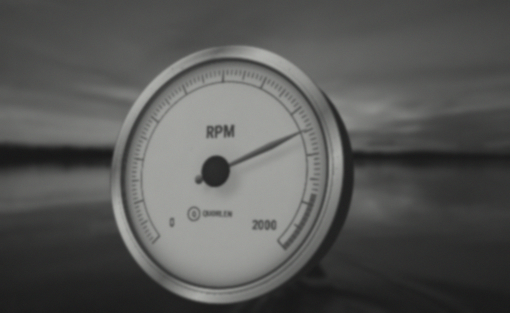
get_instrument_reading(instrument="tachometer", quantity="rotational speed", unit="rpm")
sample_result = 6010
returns 1500
